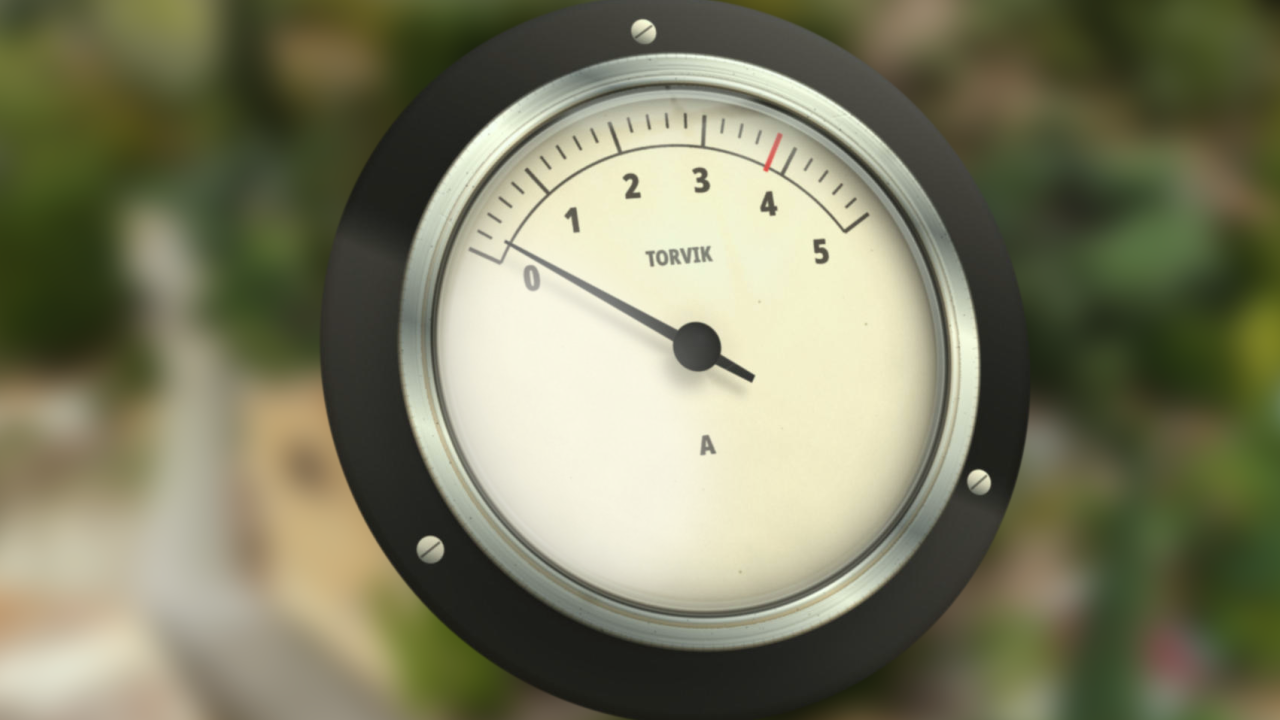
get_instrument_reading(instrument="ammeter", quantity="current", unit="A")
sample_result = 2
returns 0.2
